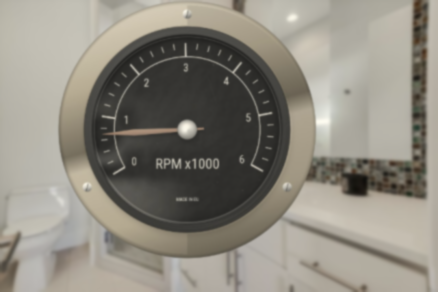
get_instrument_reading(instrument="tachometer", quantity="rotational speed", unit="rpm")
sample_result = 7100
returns 700
